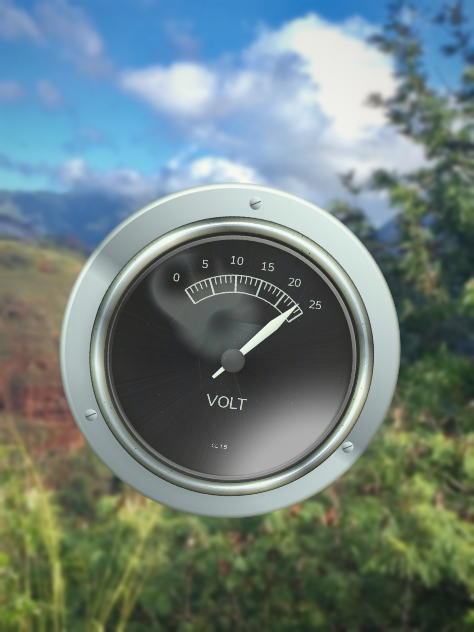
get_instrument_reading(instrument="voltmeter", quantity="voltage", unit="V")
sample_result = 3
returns 23
